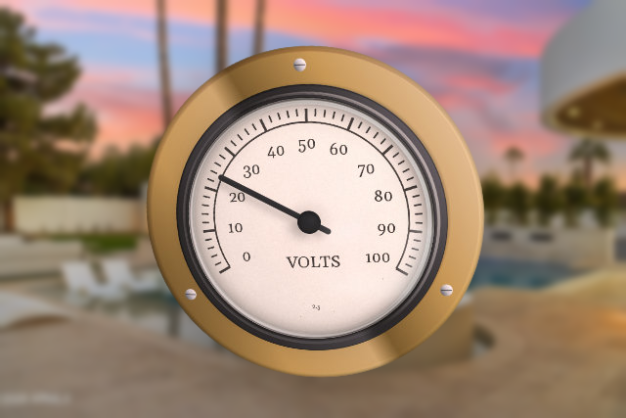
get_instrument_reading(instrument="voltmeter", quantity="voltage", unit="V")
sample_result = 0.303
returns 24
